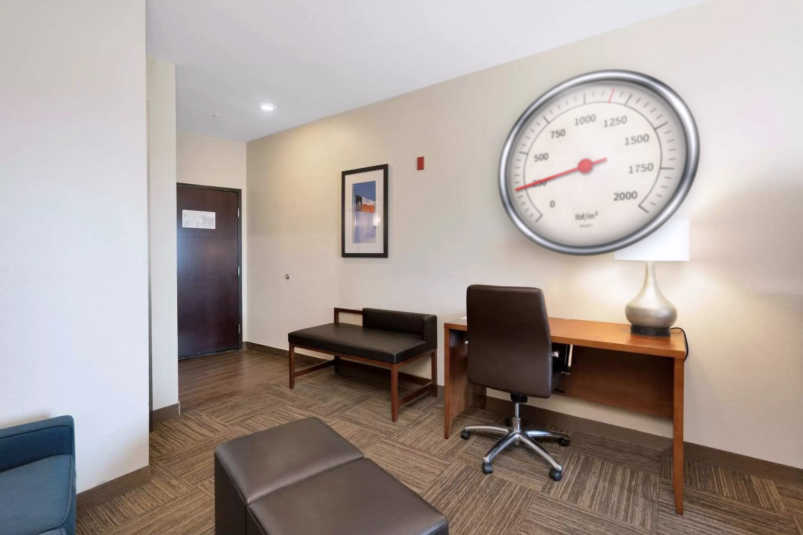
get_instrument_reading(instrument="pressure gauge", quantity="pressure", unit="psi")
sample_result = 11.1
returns 250
